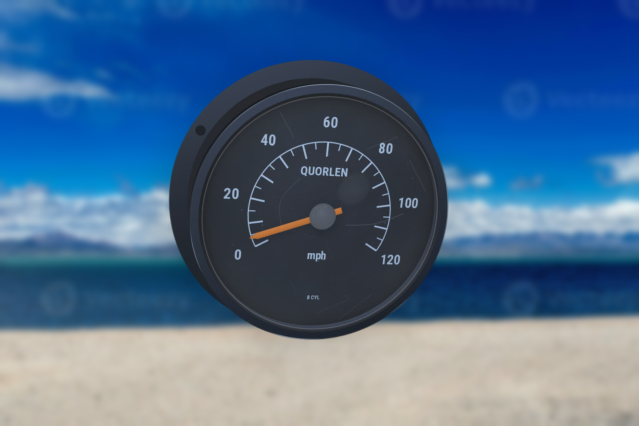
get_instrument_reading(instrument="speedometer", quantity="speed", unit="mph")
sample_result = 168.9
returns 5
